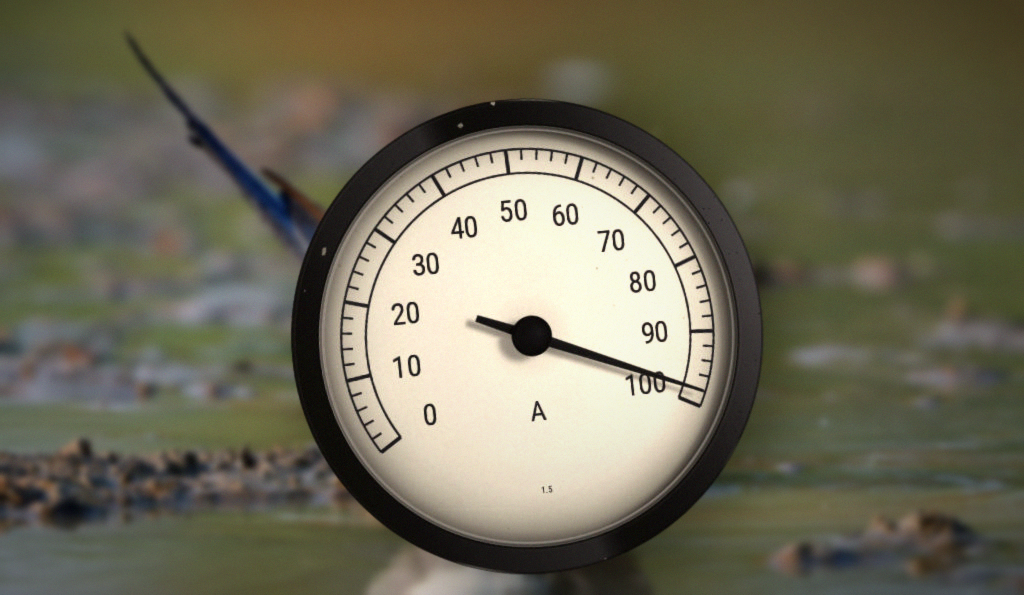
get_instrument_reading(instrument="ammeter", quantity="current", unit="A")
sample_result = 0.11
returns 98
